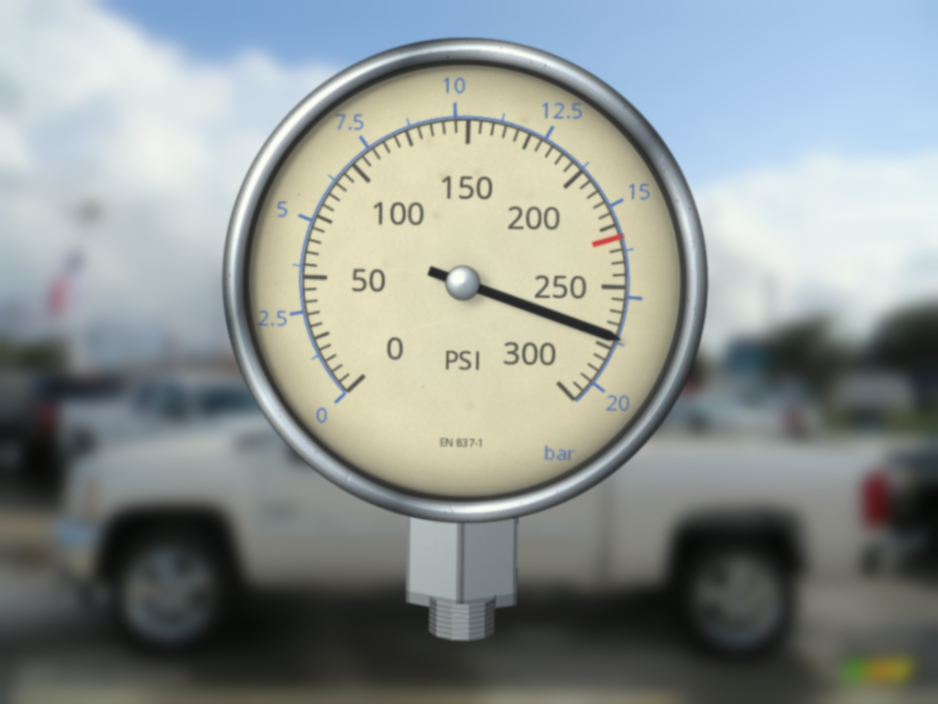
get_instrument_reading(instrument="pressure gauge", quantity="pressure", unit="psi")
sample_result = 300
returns 270
